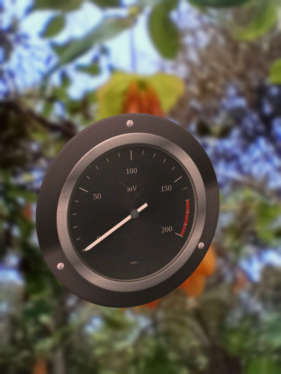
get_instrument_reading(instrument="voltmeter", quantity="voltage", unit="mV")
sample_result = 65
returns 0
